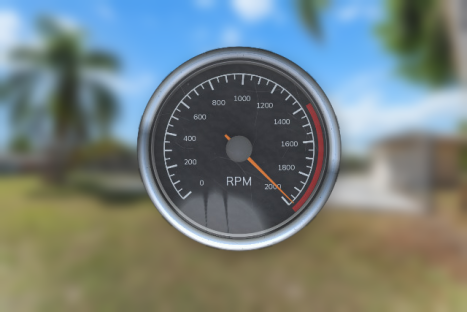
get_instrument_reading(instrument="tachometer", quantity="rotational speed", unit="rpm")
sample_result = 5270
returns 1975
